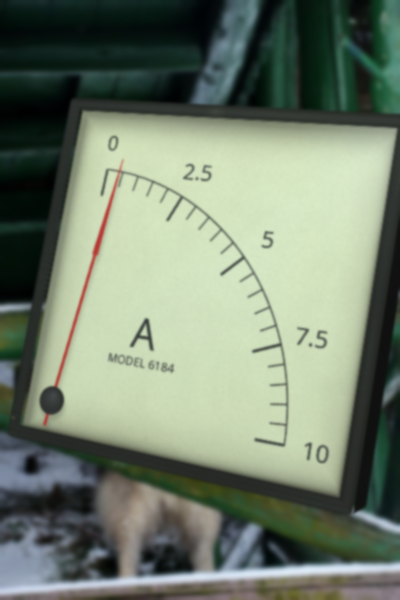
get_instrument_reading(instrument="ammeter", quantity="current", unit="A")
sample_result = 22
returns 0.5
